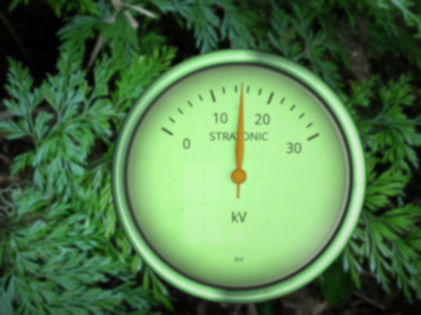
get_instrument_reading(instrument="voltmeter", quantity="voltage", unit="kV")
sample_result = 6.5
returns 15
